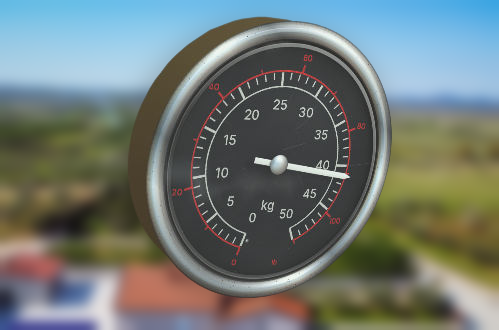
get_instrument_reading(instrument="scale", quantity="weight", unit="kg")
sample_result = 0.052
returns 41
